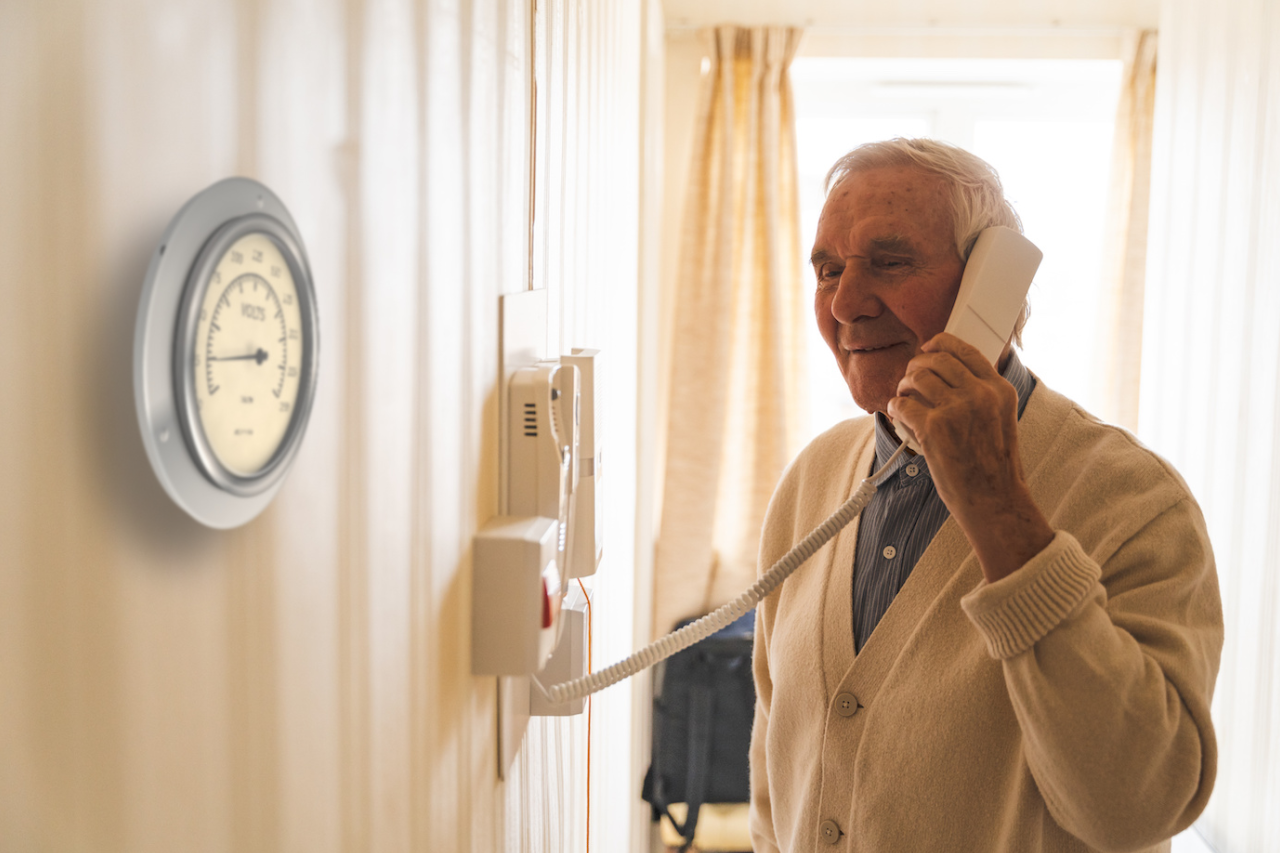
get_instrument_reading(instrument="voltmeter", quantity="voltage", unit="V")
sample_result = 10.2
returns 25
